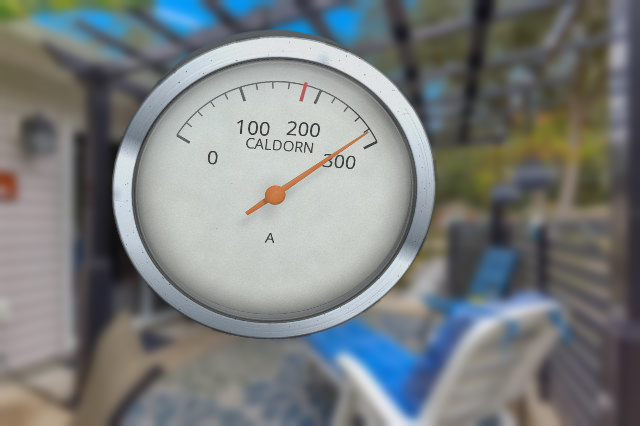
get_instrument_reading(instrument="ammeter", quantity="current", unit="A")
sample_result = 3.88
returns 280
